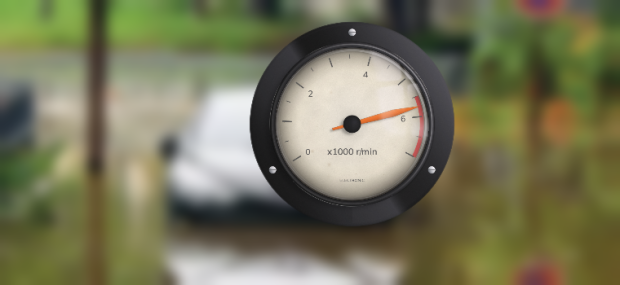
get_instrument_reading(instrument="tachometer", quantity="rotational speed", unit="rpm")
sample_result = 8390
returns 5750
